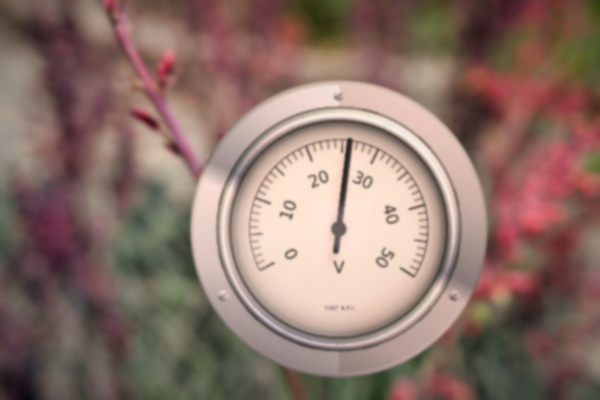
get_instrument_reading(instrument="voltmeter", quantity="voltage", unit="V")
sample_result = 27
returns 26
